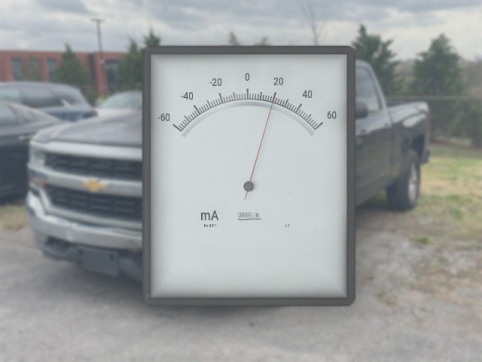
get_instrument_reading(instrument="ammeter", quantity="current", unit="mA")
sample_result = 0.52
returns 20
